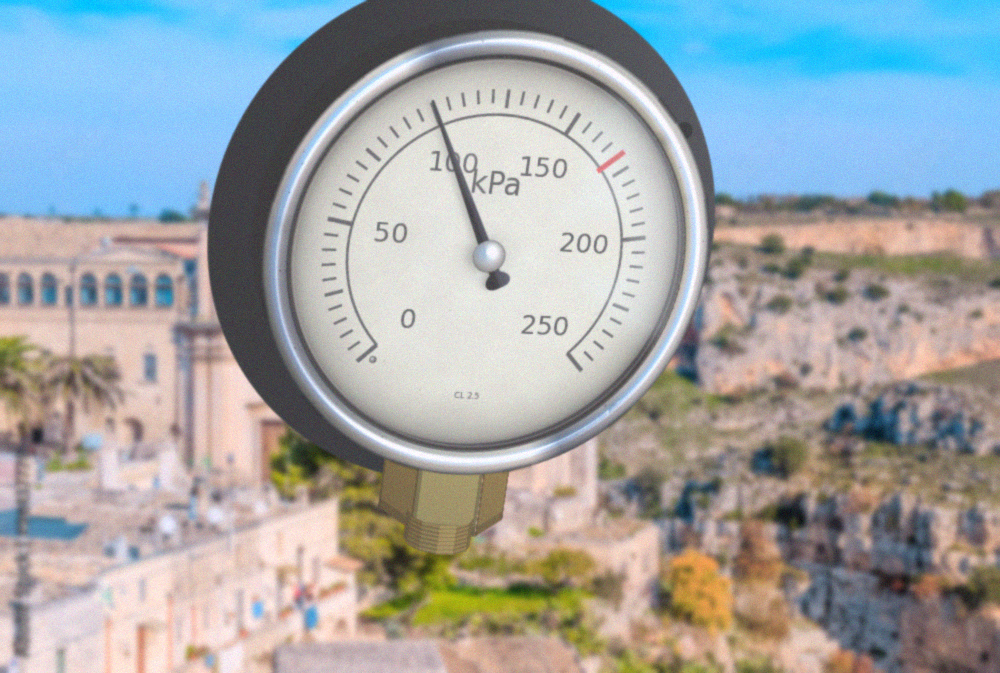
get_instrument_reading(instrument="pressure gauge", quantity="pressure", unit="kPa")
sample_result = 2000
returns 100
